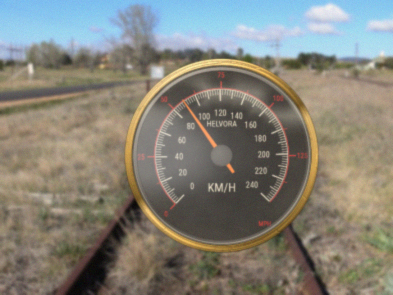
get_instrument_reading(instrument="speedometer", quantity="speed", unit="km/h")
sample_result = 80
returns 90
